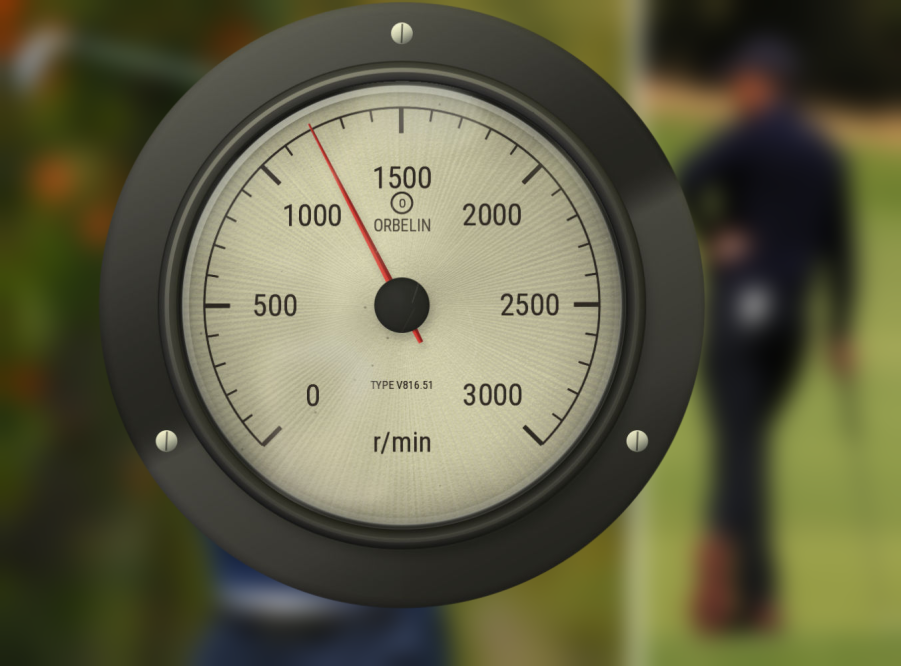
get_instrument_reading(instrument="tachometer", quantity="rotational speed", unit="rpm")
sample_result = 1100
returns 1200
